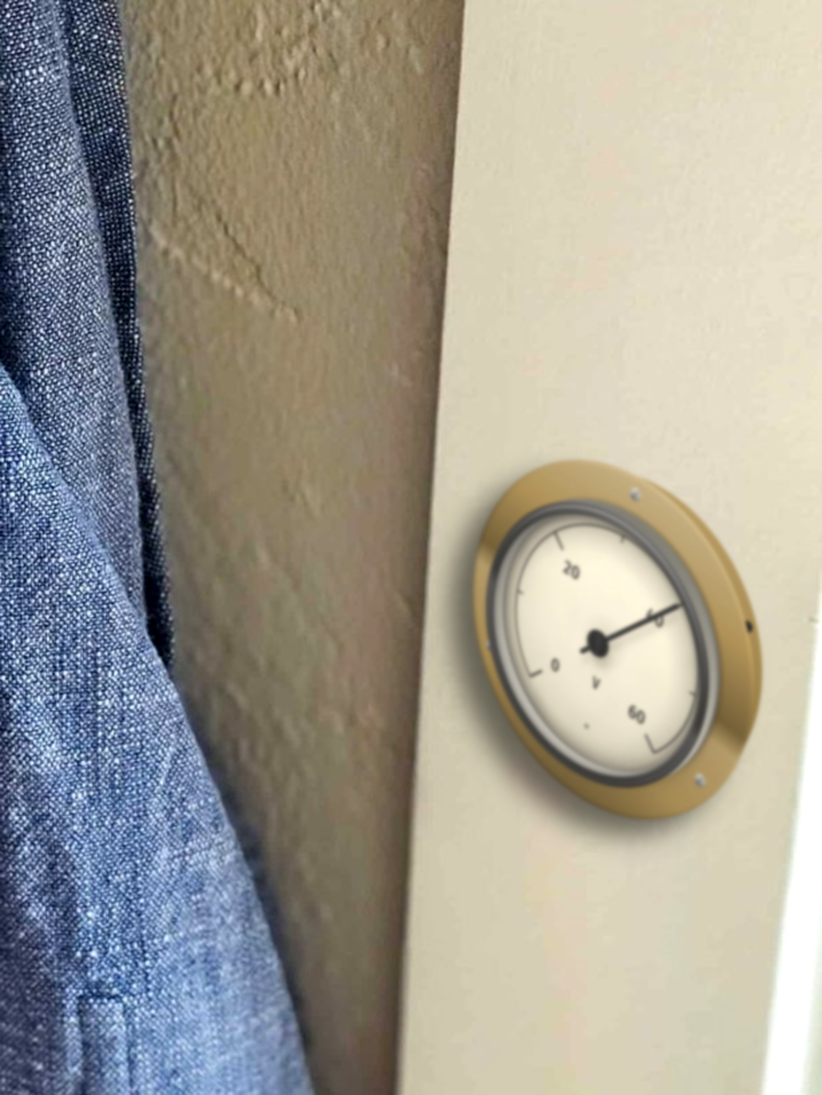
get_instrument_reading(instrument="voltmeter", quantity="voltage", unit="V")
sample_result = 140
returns 40
